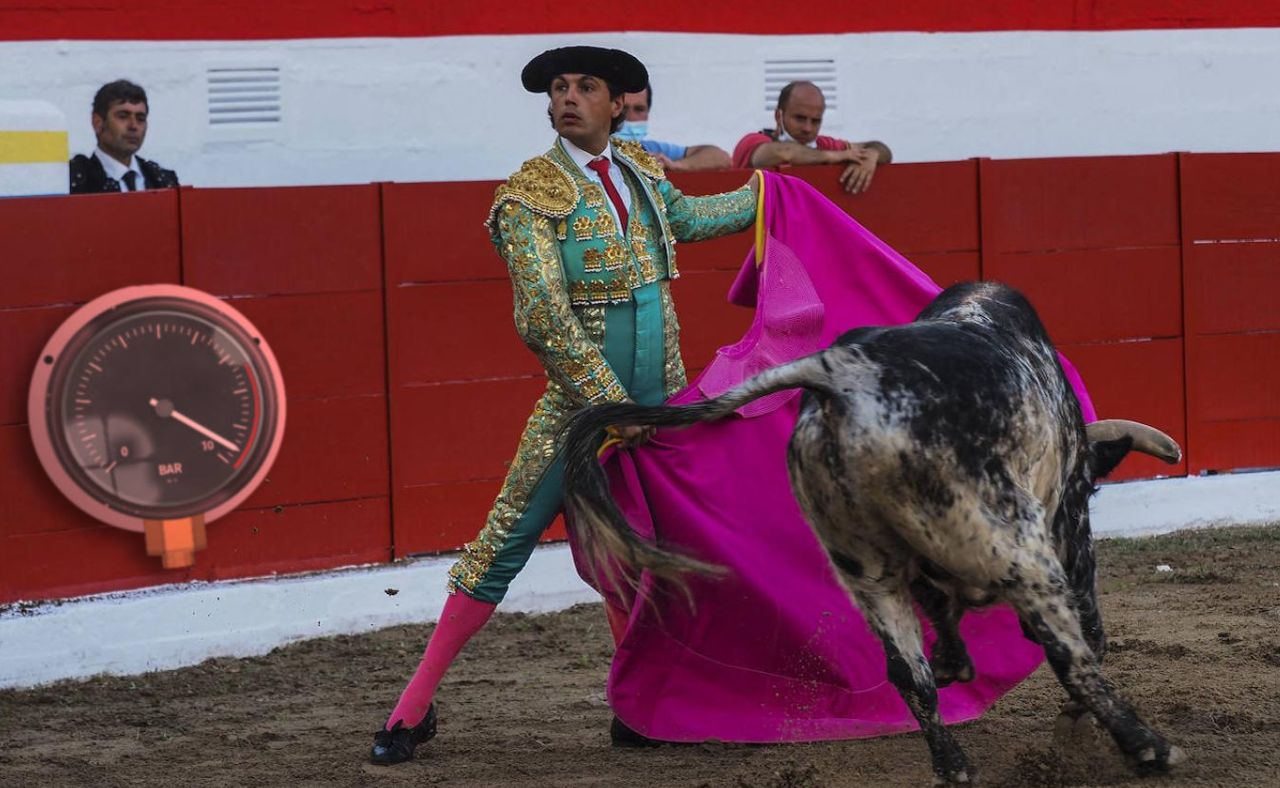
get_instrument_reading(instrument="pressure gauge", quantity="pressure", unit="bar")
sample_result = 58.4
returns 9.6
